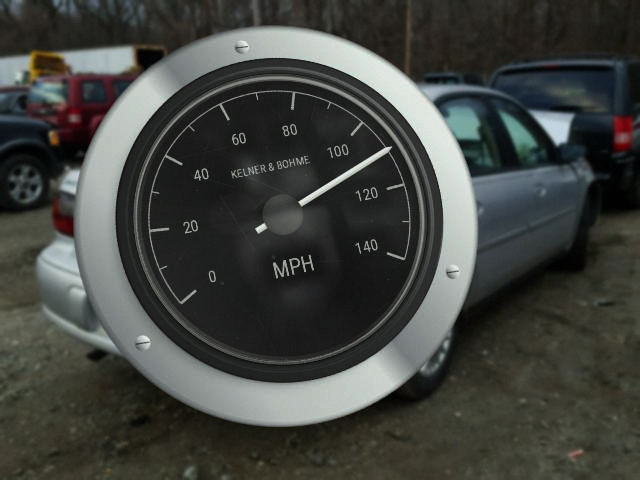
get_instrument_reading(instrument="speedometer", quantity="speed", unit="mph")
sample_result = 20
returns 110
